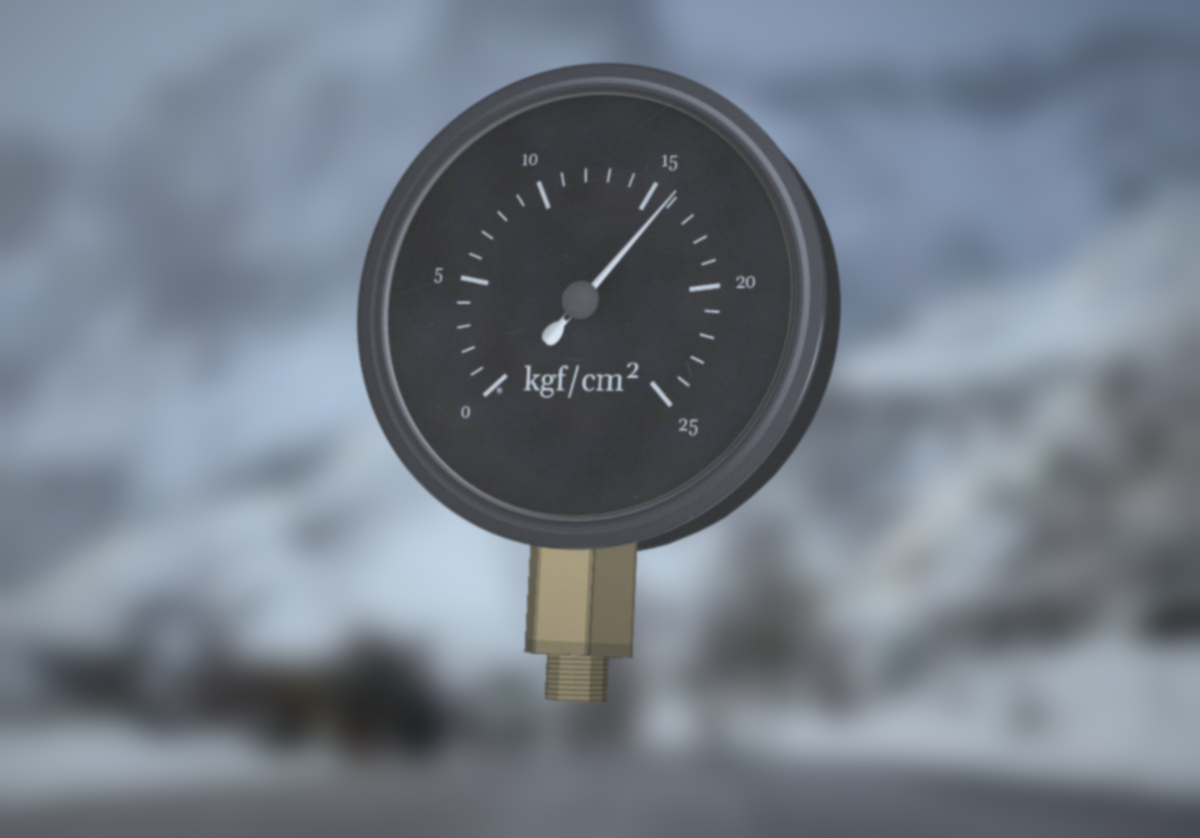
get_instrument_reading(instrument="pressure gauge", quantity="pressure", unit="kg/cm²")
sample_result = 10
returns 16
